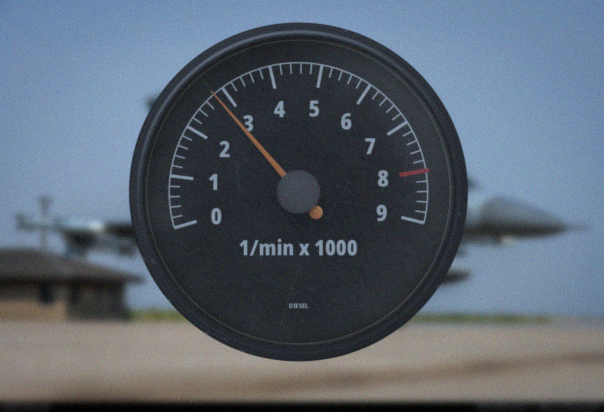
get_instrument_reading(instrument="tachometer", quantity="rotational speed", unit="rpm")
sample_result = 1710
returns 2800
